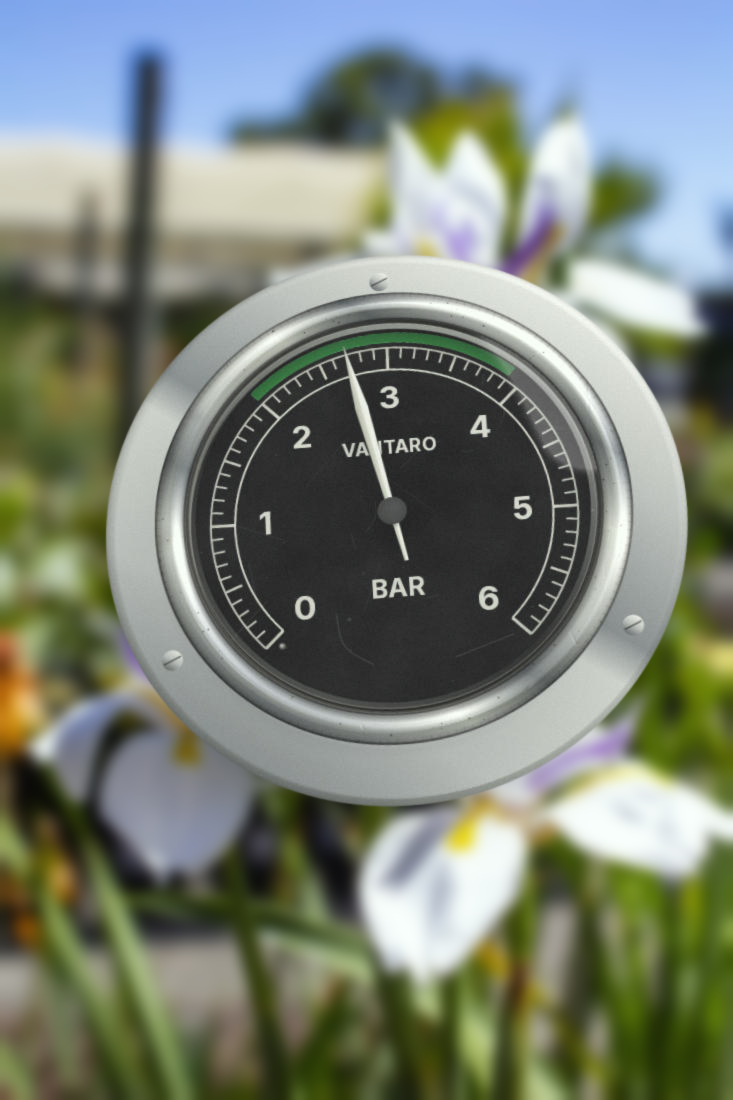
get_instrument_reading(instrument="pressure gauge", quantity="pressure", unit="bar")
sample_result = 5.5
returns 2.7
